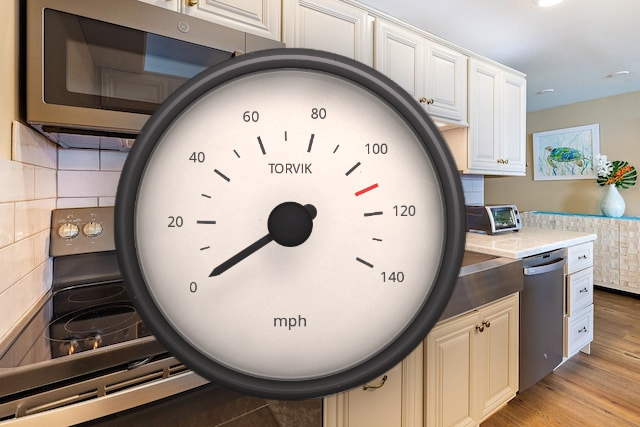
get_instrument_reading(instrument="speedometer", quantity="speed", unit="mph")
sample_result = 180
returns 0
